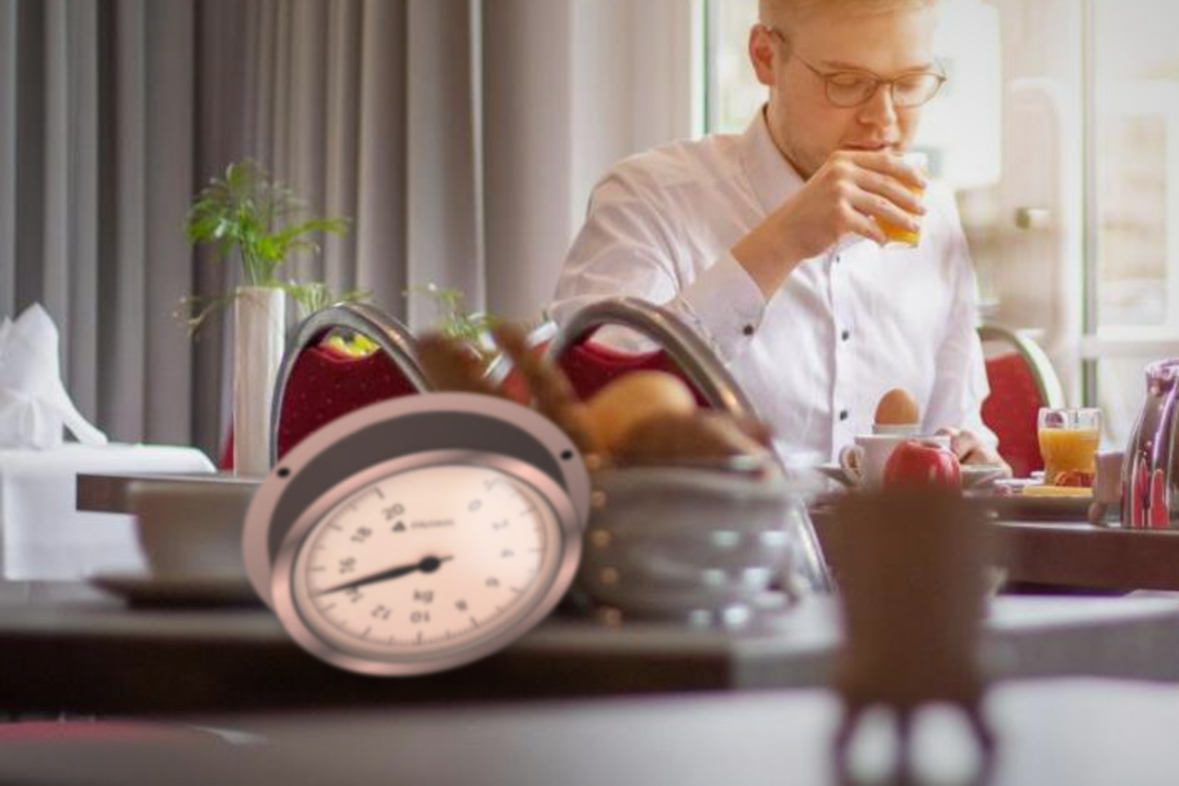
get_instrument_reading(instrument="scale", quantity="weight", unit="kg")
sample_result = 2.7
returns 15
